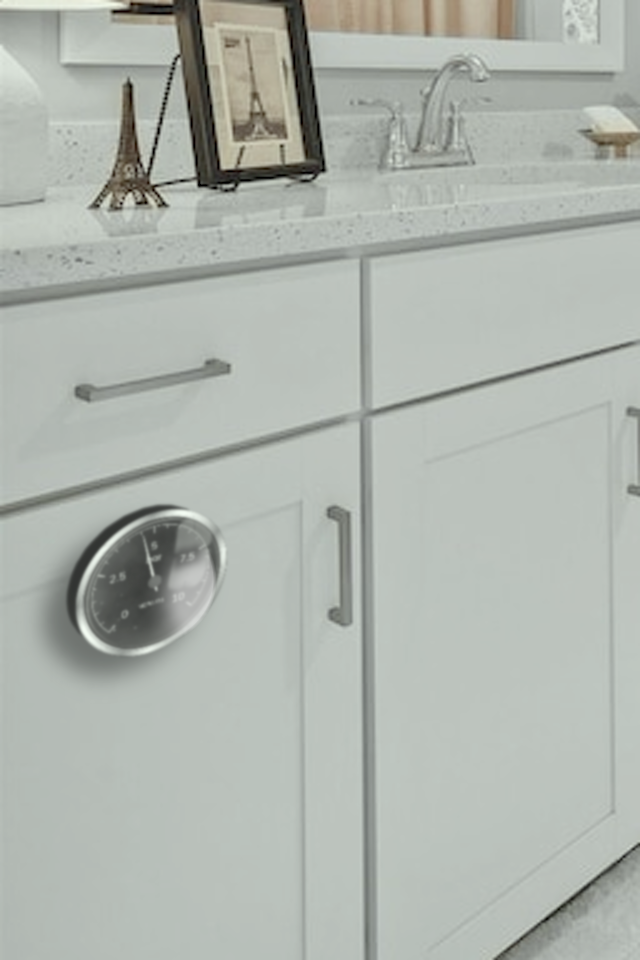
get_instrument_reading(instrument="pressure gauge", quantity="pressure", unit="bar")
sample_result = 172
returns 4.5
